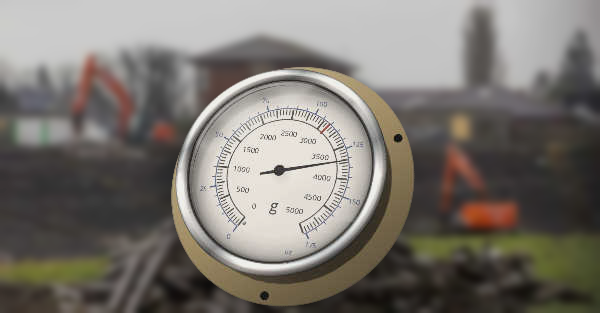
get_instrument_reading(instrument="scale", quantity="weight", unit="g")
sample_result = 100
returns 3750
